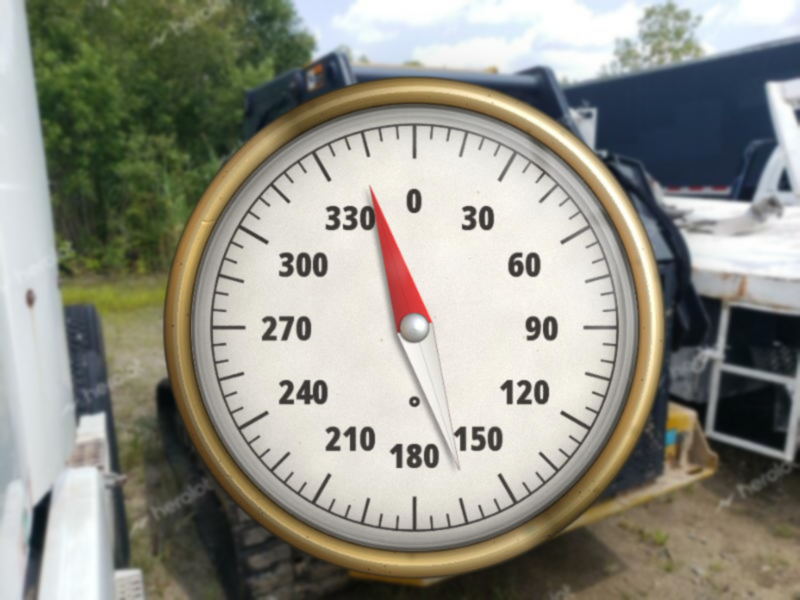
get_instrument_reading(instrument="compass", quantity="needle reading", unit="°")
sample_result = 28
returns 342.5
